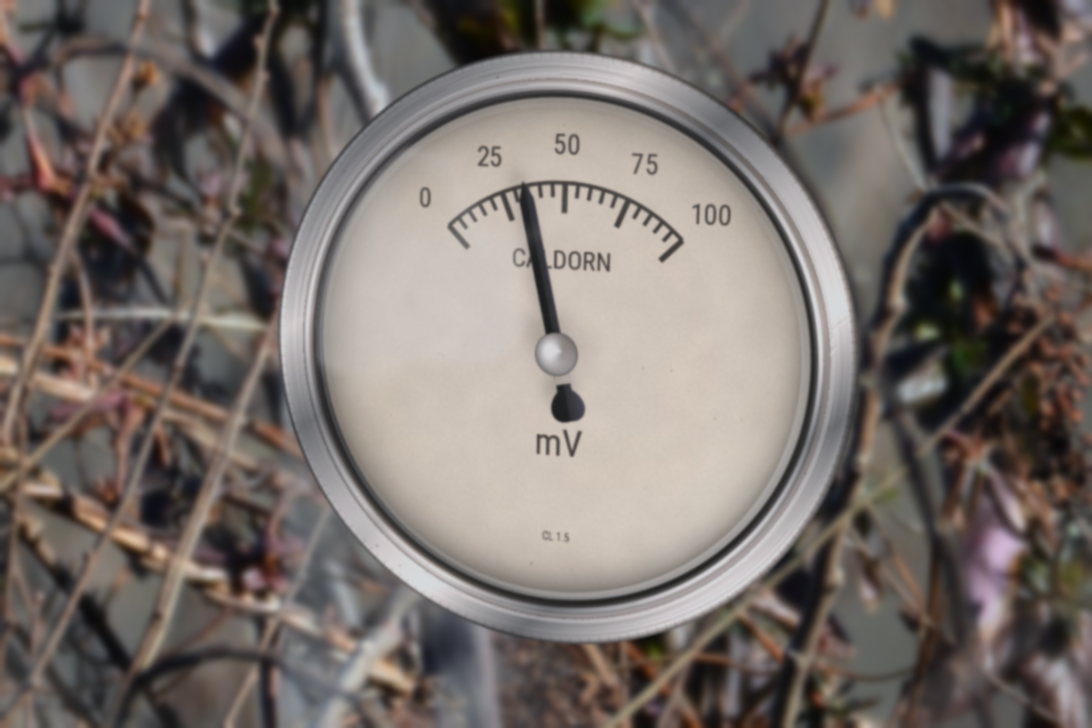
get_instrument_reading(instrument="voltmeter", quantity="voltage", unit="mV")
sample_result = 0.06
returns 35
